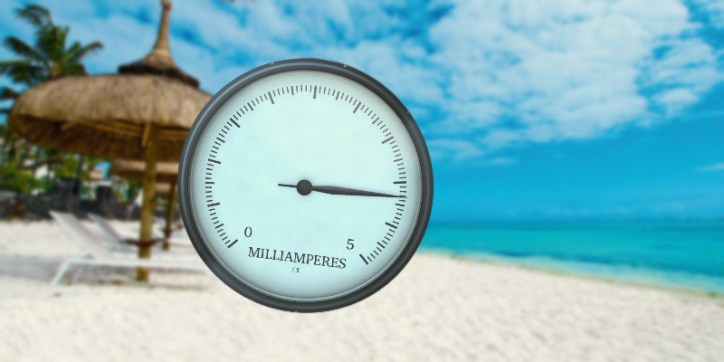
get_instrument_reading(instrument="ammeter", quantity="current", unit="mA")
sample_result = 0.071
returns 4.15
